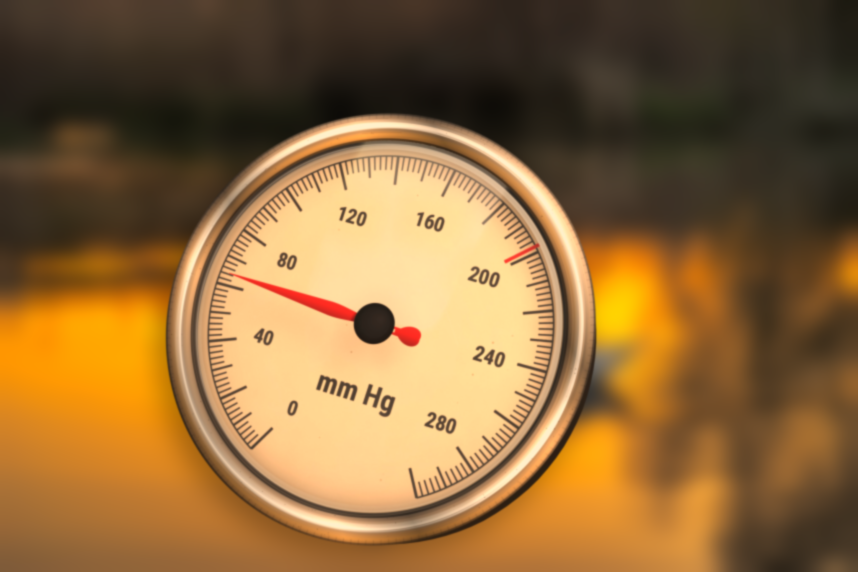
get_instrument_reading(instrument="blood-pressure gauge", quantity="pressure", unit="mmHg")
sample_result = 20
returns 64
